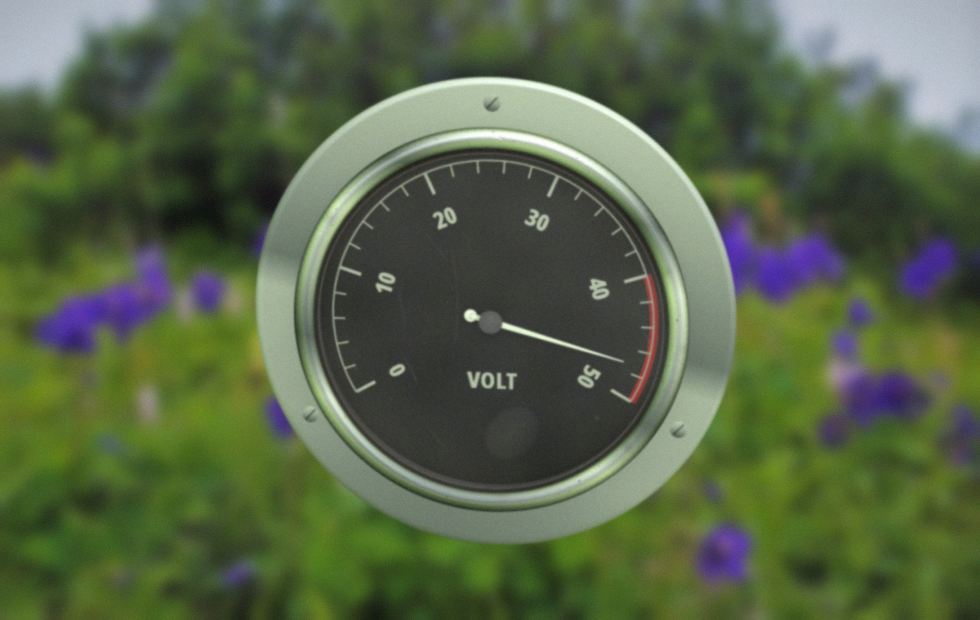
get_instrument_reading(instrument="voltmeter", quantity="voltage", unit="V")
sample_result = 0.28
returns 47
